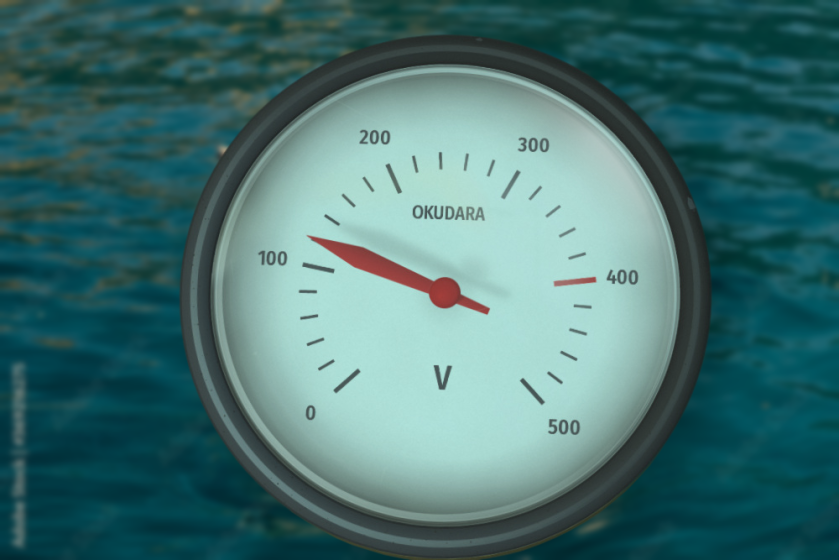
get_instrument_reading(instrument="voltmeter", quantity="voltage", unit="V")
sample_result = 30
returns 120
